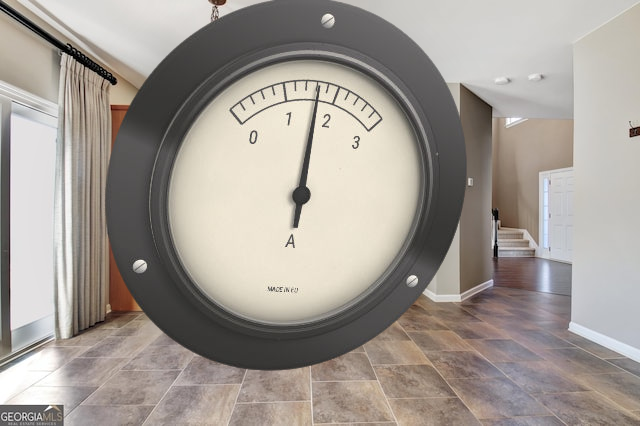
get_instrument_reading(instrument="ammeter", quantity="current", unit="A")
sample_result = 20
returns 1.6
